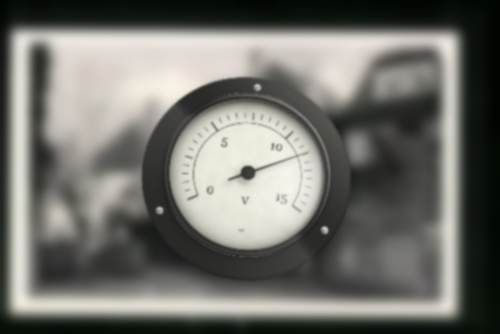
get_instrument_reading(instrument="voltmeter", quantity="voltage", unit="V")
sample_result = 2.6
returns 11.5
